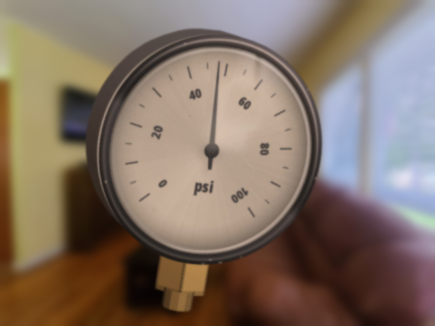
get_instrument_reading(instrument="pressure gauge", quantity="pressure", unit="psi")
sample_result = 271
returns 47.5
